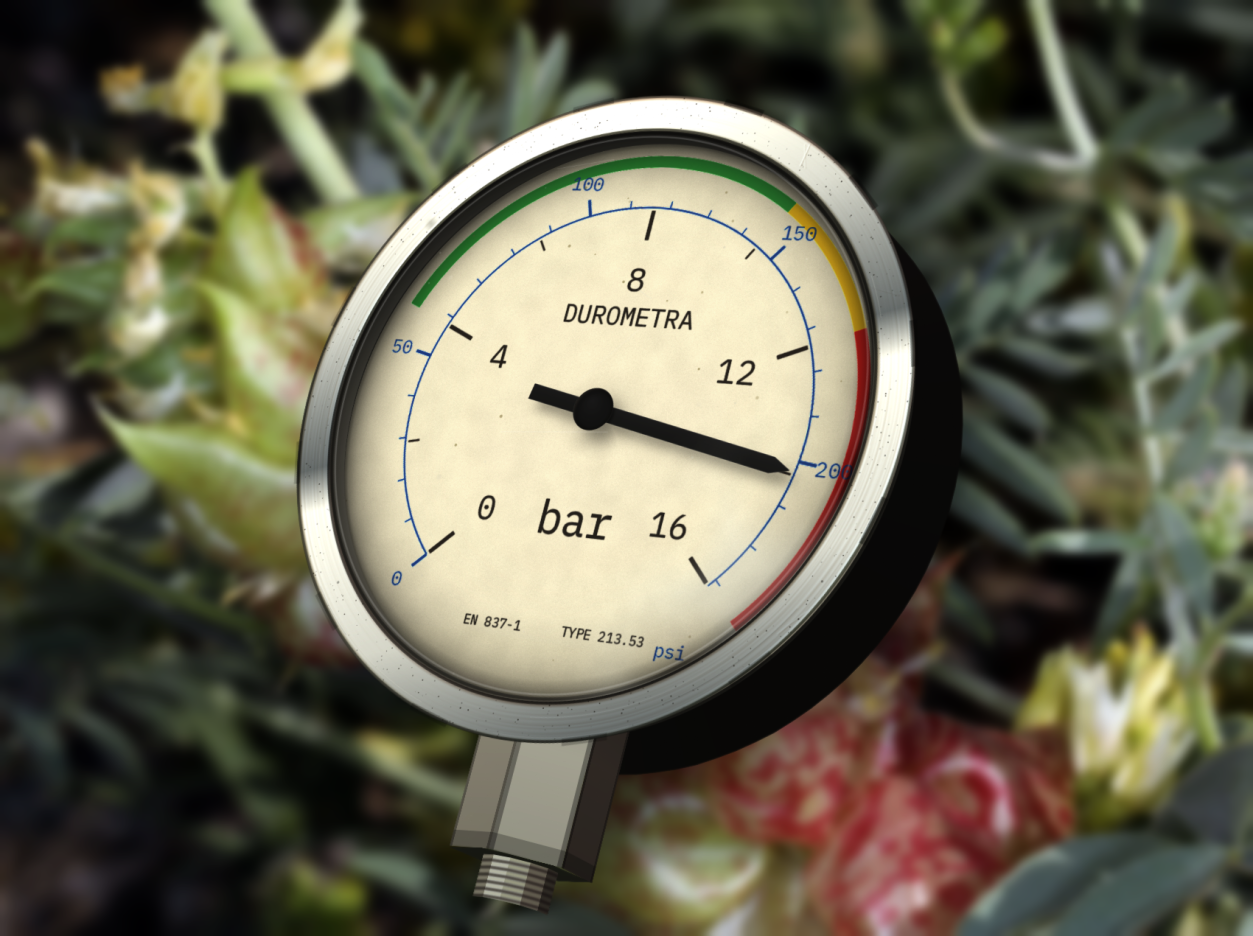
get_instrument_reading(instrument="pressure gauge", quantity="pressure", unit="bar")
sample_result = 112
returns 14
